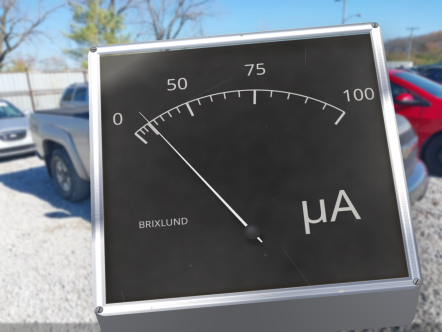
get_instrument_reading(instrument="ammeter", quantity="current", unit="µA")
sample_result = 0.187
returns 25
